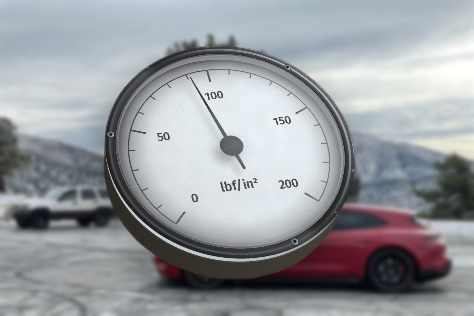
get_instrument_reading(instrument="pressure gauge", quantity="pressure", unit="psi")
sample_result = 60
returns 90
